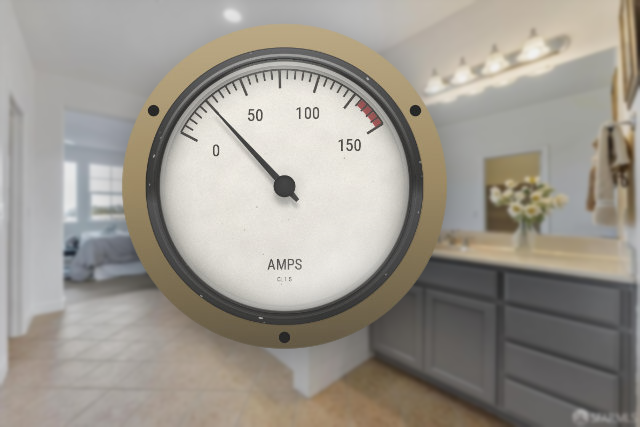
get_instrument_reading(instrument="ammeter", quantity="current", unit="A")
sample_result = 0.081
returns 25
